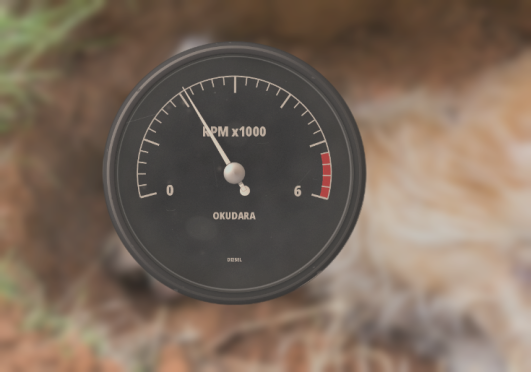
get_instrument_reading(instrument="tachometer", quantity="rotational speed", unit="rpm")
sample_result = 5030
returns 2100
